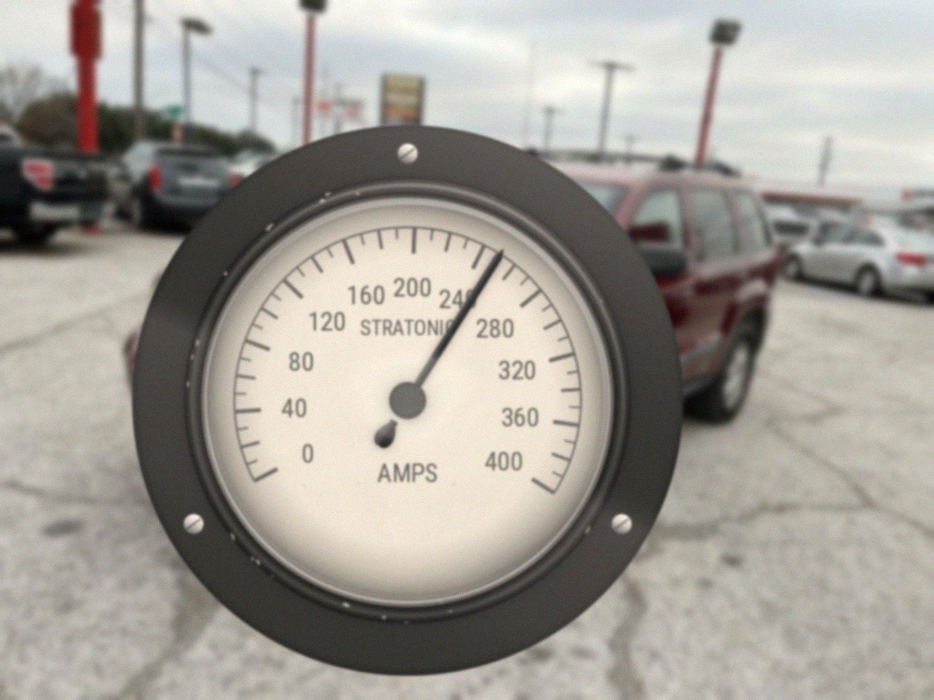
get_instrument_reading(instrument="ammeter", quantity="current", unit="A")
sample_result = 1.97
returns 250
